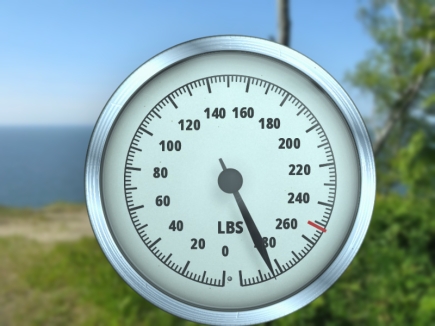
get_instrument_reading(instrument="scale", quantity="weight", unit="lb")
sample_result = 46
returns 284
